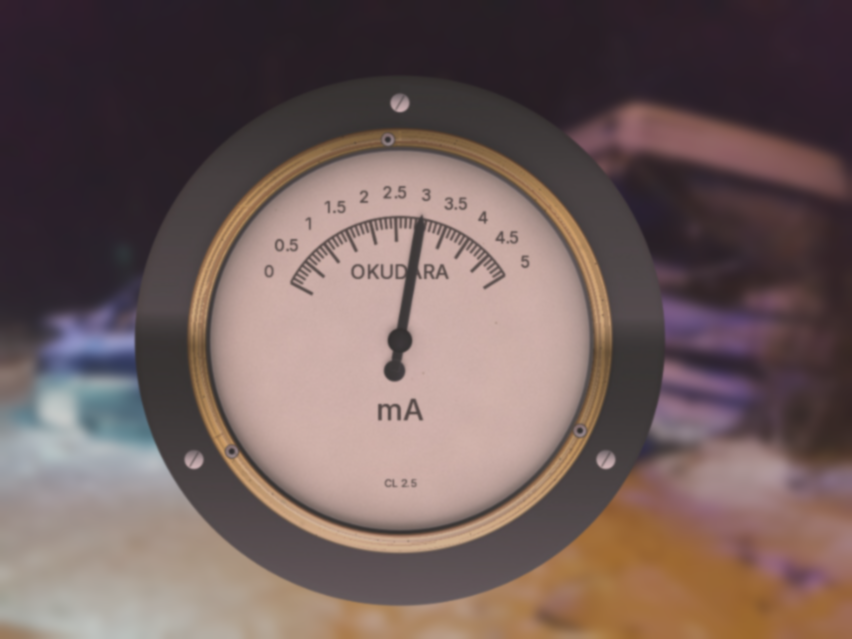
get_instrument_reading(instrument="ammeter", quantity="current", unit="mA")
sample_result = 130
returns 3
